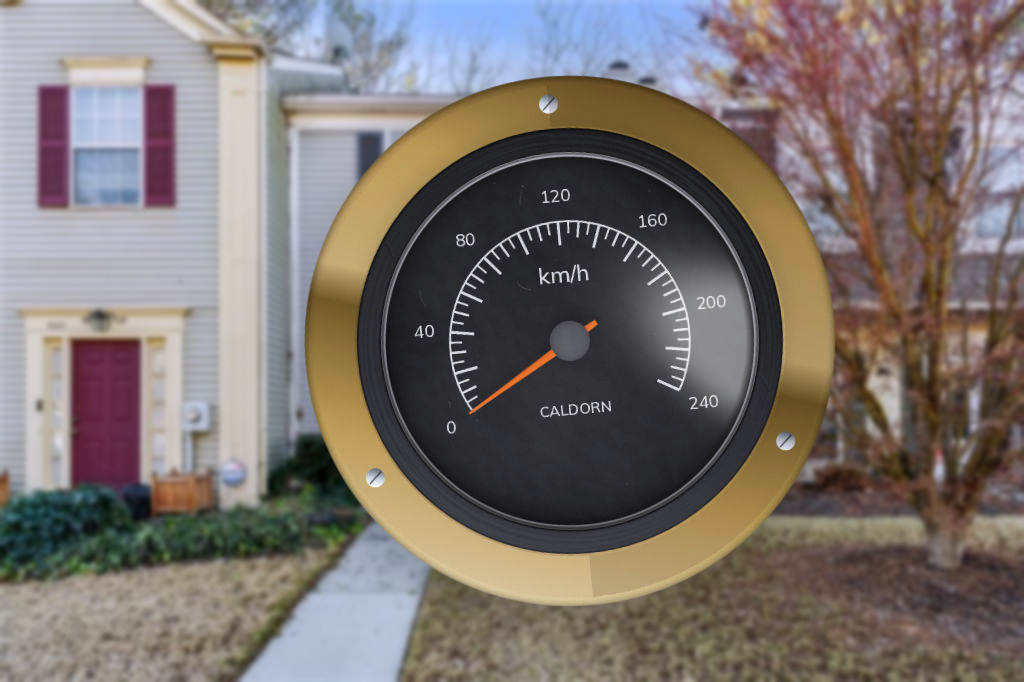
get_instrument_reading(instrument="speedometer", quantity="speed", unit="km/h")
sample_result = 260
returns 0
